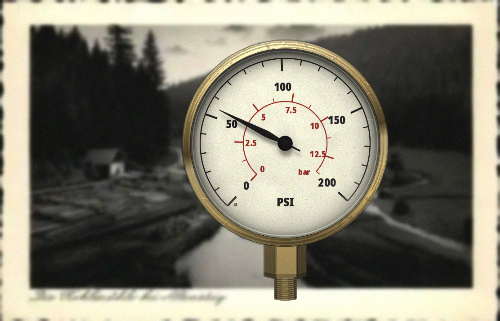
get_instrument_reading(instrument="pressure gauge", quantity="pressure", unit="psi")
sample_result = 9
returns 55
